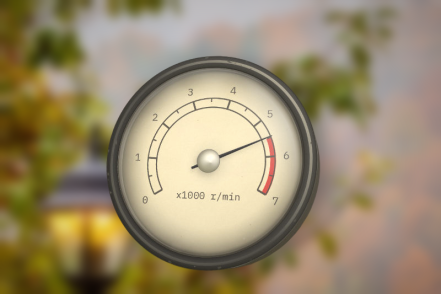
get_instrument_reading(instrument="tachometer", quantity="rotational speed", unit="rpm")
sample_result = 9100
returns 5500
